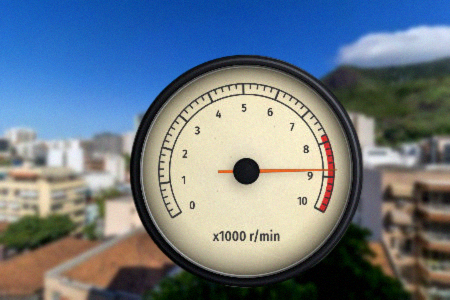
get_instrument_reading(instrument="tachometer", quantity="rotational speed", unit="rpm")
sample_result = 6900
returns 8800
